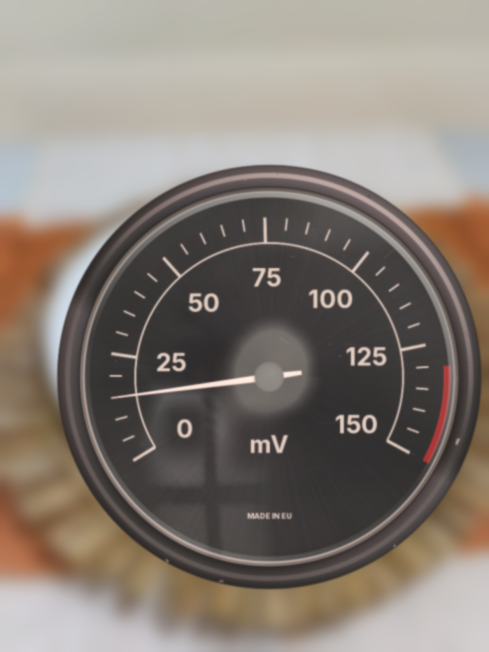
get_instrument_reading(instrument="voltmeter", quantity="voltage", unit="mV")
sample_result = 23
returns 15
